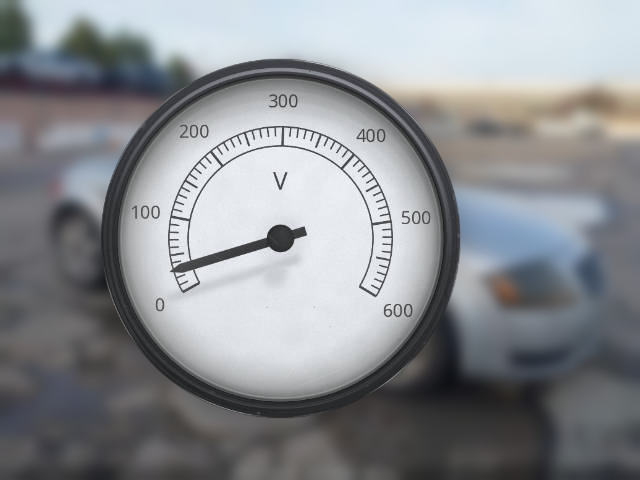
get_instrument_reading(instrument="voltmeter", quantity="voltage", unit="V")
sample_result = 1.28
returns 30
